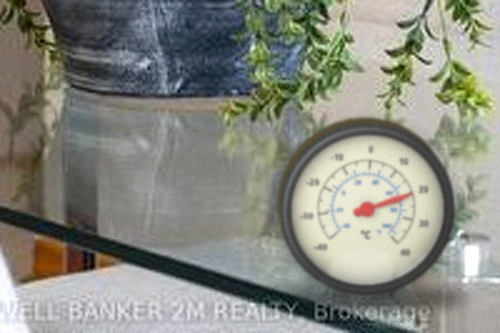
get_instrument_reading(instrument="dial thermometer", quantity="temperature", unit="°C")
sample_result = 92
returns 20
